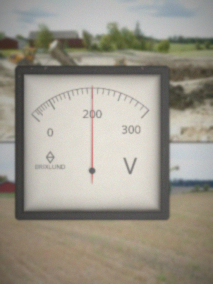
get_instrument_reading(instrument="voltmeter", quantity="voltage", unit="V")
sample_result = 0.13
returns 200
